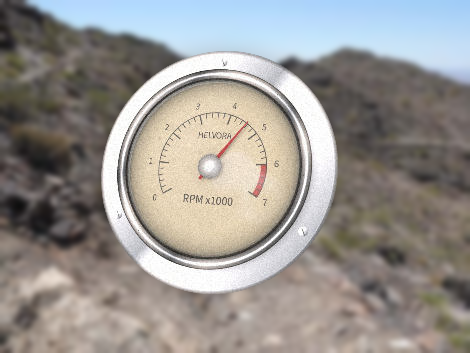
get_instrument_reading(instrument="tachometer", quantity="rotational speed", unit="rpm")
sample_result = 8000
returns 4600
